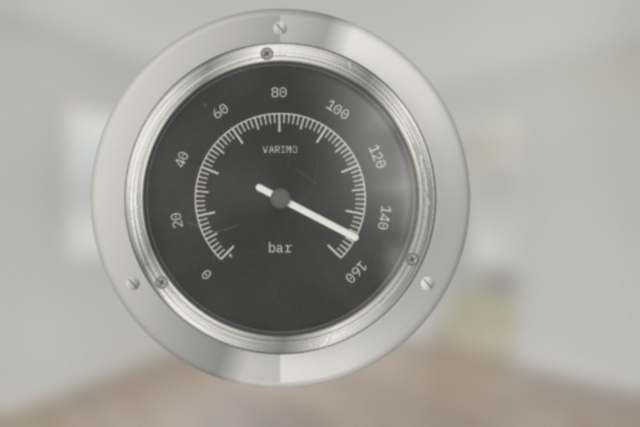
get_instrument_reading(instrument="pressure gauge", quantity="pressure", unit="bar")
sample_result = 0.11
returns 150
